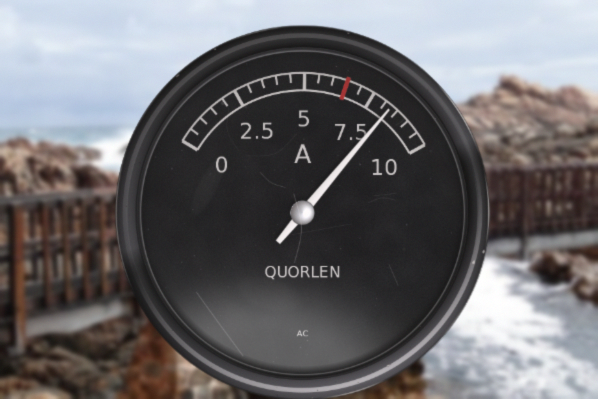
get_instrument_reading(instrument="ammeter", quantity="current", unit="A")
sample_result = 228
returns 8.25
